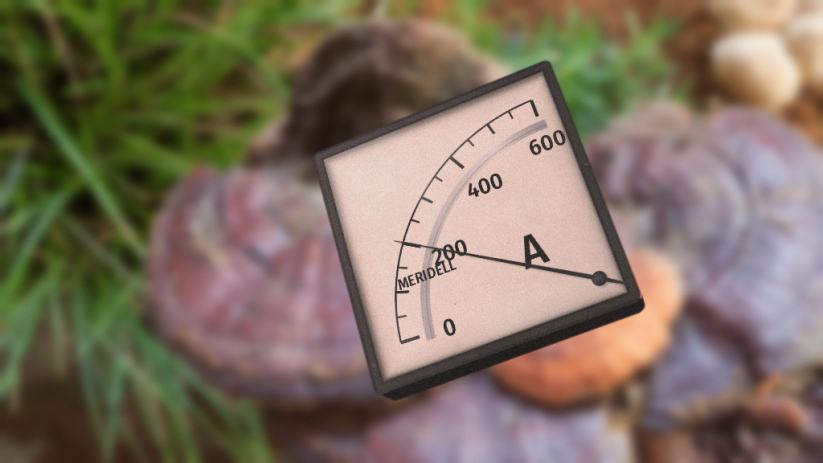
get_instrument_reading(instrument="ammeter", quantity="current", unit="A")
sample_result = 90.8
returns 200
